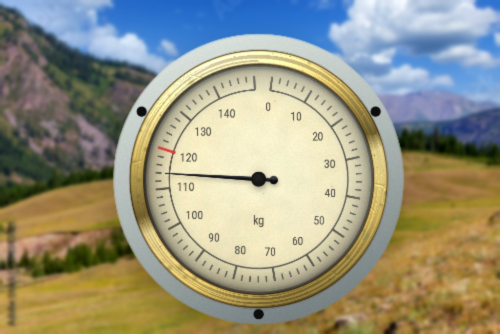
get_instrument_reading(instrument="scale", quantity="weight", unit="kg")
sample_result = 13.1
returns 114
